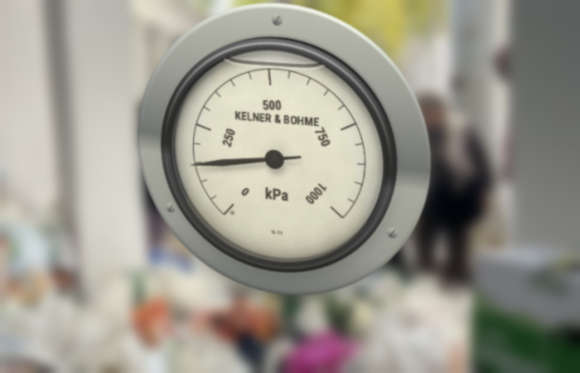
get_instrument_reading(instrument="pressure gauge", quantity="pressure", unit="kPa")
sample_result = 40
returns 150
